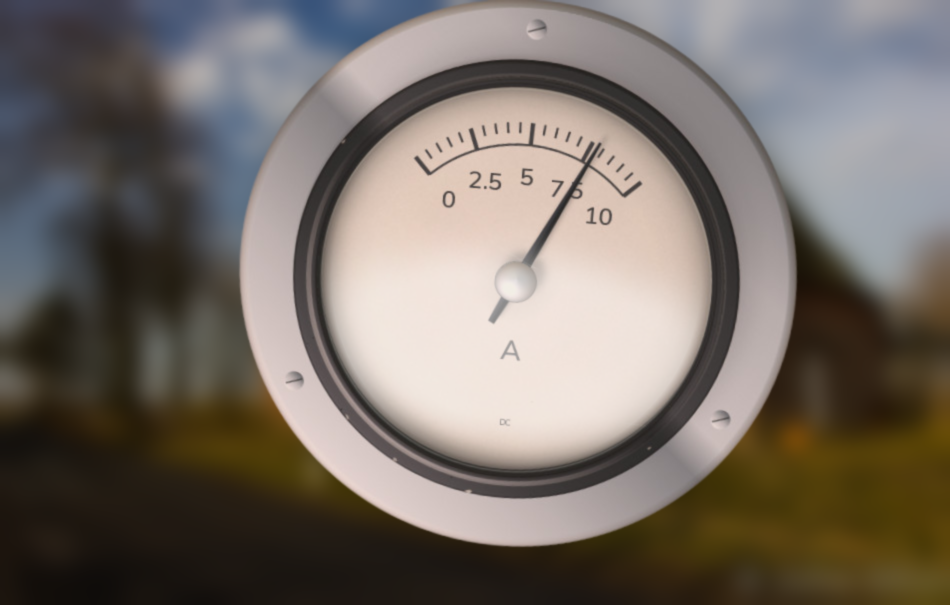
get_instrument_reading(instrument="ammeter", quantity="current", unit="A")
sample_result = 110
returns 7.75
